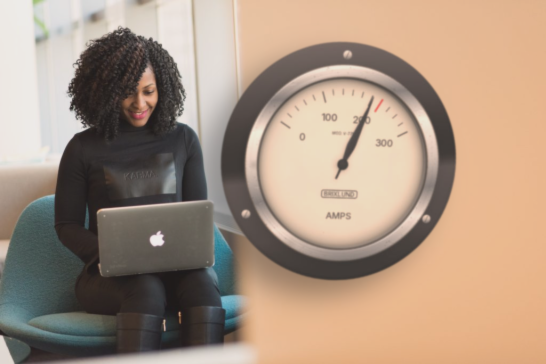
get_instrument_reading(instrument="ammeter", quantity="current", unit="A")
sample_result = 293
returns 200
